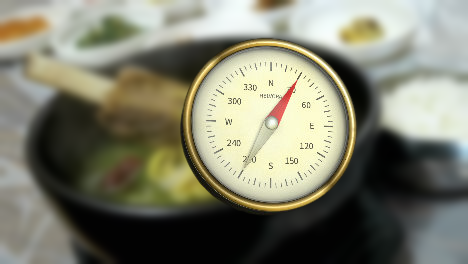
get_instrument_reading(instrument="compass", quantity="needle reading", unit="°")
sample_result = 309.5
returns 30
